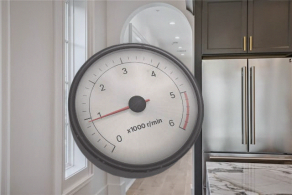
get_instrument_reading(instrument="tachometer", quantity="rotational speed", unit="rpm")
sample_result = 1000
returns 900
